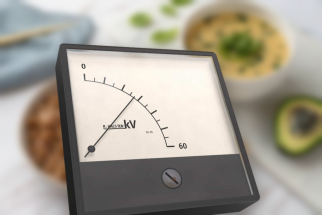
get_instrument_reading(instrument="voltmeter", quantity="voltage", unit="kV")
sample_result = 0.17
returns 27.5
